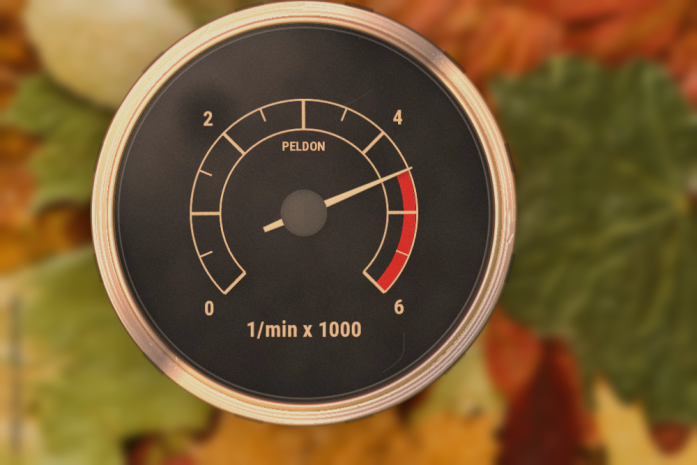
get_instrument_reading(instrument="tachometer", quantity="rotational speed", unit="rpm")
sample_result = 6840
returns 4500
